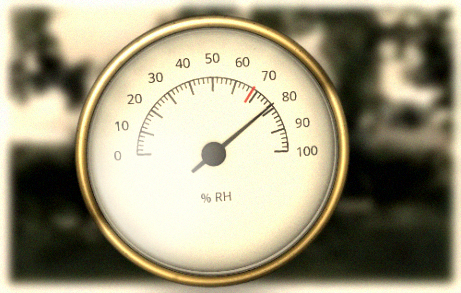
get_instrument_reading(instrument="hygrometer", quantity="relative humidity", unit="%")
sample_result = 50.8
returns 78
